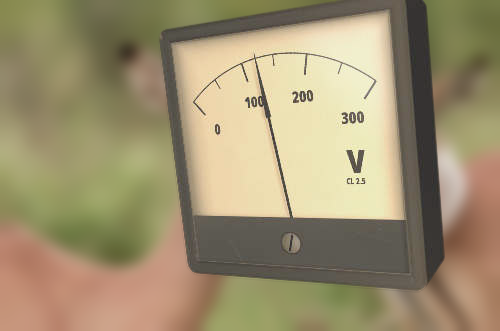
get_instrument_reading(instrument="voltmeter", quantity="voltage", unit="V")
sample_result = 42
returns 125
